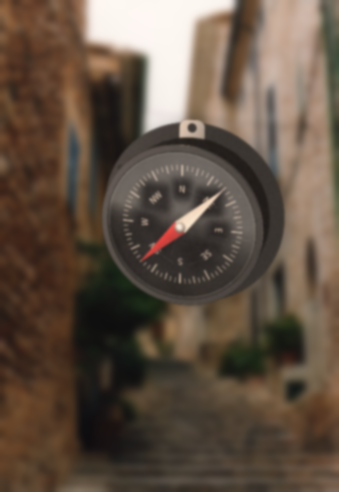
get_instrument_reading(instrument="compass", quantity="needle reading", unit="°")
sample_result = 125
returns 225
